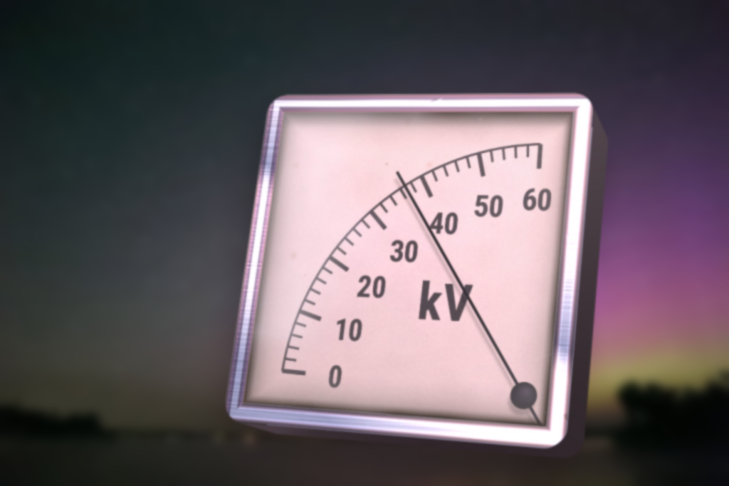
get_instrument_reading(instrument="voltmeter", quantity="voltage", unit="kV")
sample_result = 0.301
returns 37
